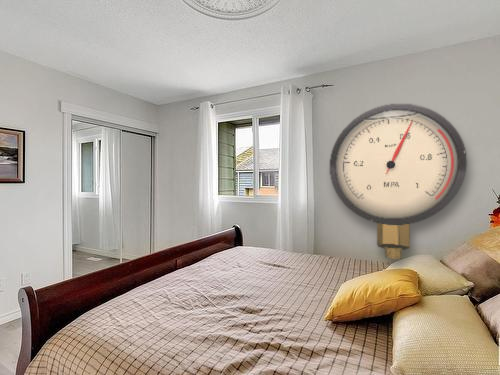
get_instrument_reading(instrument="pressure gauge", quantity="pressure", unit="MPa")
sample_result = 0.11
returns 0.6
